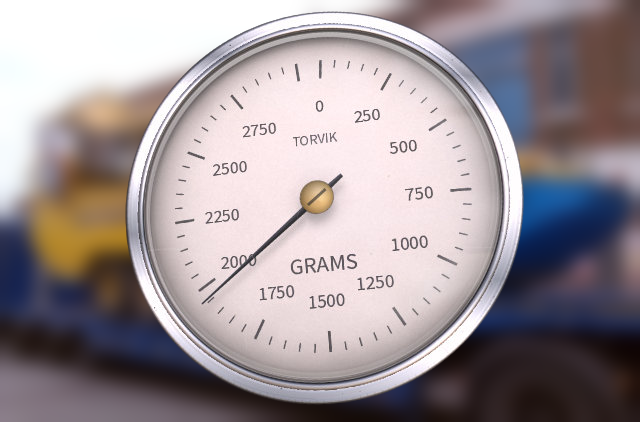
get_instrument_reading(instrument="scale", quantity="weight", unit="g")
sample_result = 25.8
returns 1950
